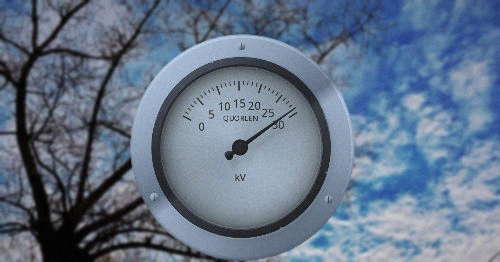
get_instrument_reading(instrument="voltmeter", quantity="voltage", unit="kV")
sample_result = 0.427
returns 29
